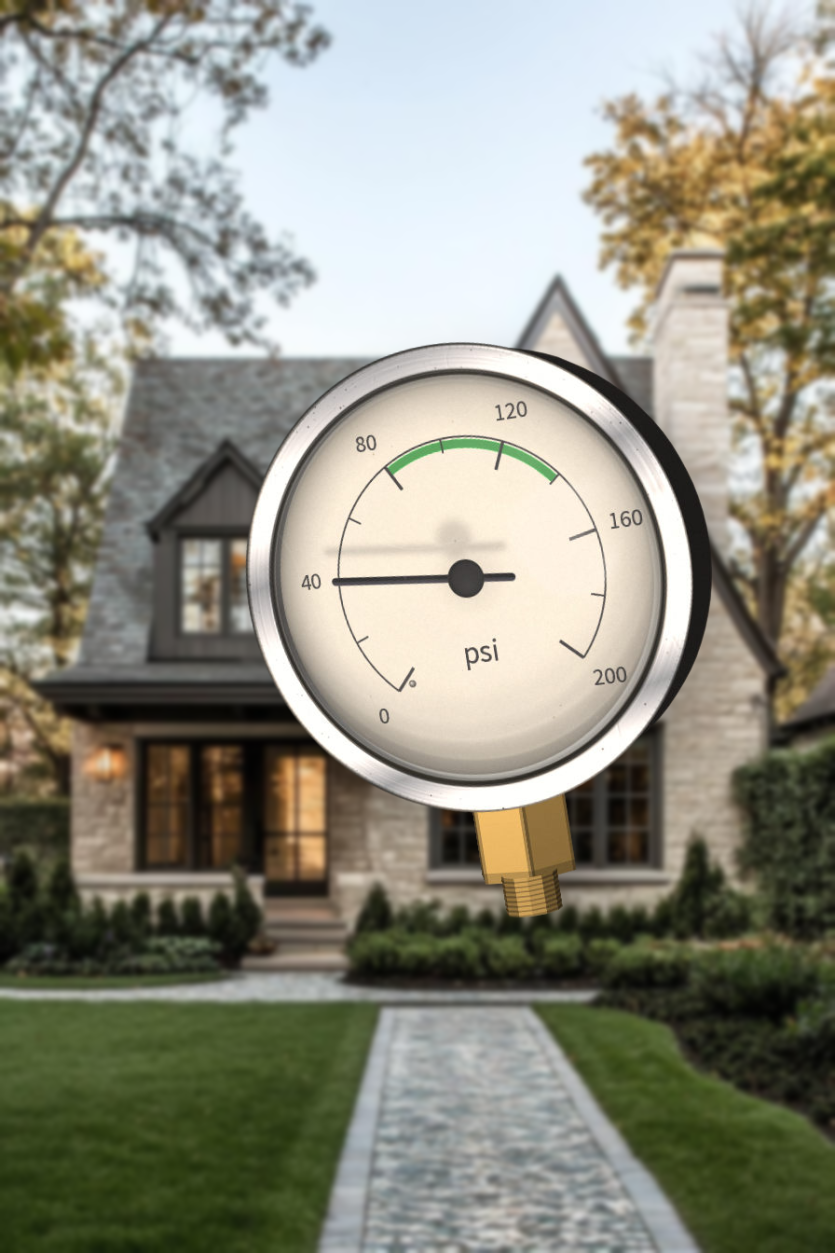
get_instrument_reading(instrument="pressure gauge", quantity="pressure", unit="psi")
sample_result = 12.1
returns 40
